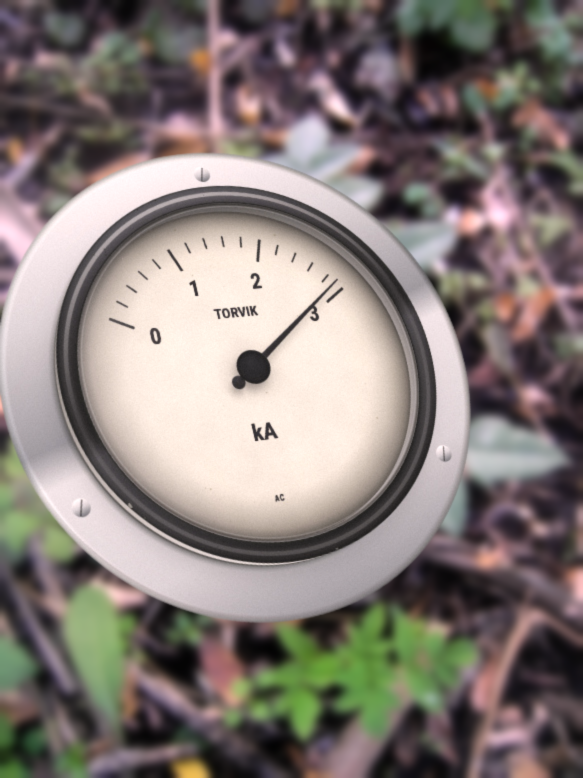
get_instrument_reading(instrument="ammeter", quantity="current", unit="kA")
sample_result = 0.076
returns 2.9
